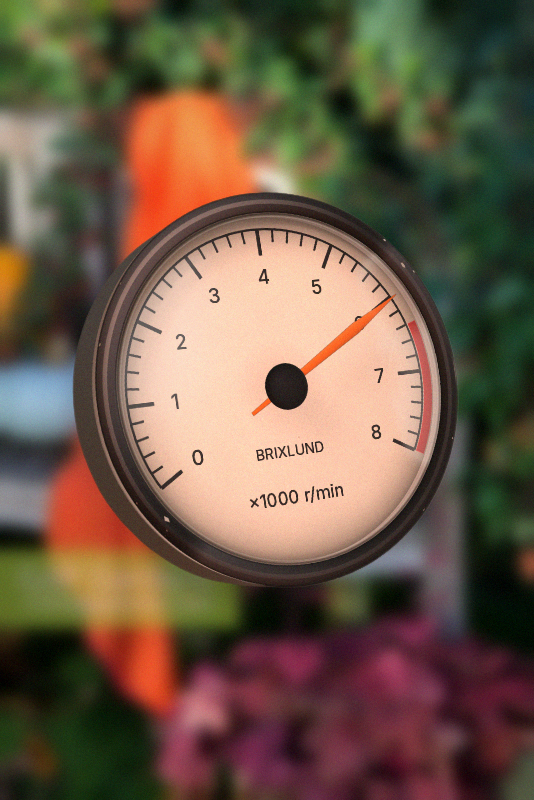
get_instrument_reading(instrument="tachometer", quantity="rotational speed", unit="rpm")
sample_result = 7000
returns 6000
